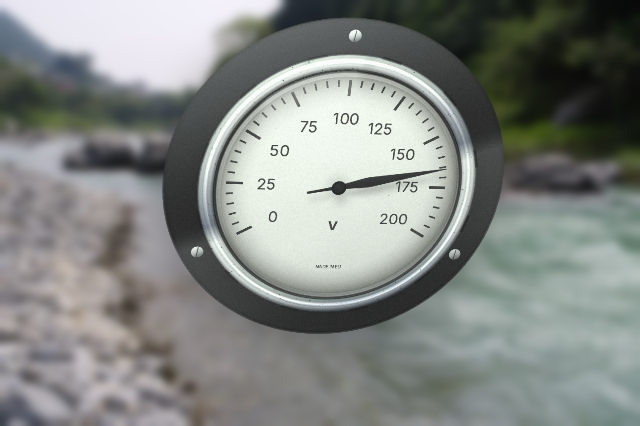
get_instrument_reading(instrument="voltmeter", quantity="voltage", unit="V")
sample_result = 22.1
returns 165
